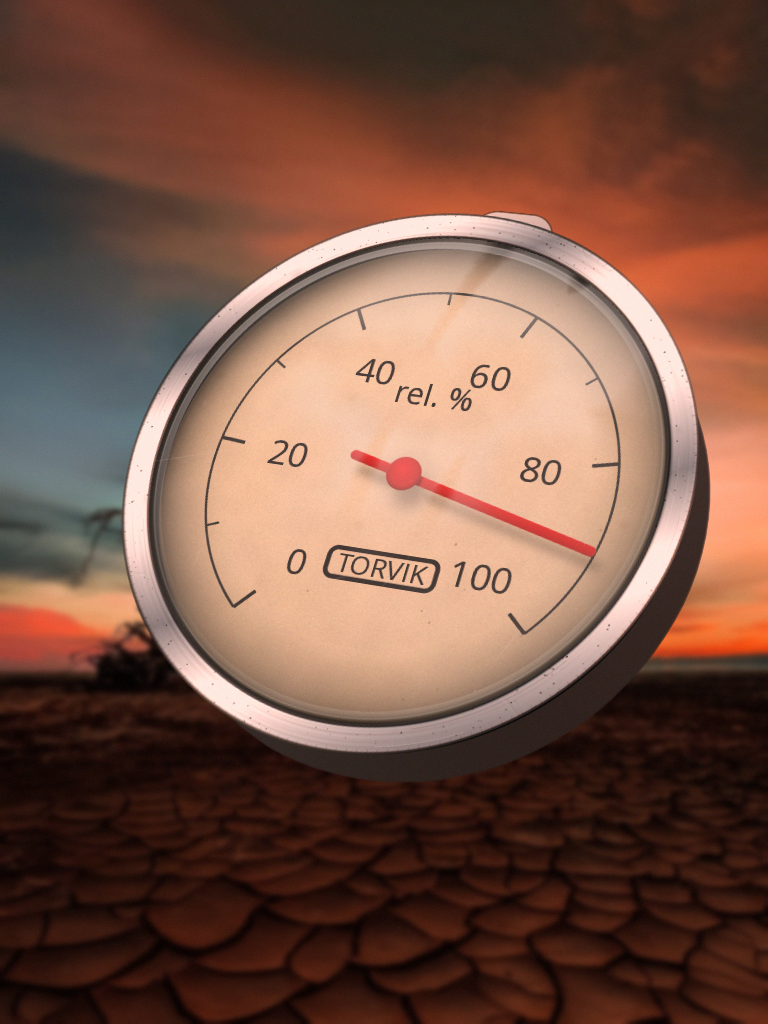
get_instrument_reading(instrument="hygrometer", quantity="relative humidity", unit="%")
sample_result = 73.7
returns 90
